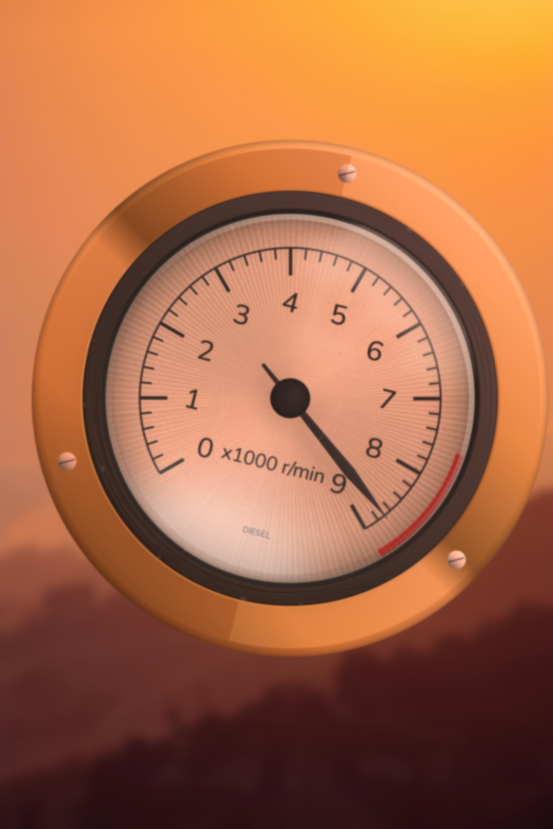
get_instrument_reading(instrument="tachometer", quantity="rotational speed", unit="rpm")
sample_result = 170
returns 8700
